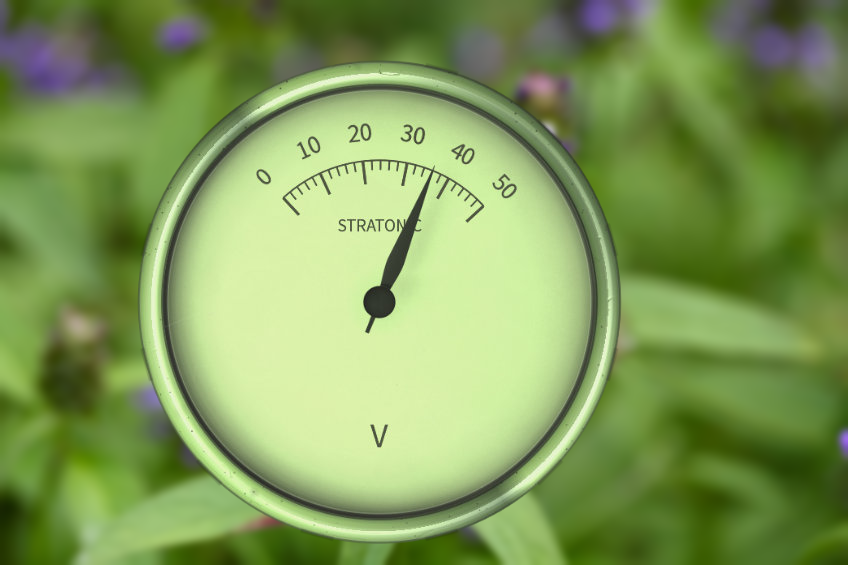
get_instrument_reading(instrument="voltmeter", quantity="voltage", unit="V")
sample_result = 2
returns 36
